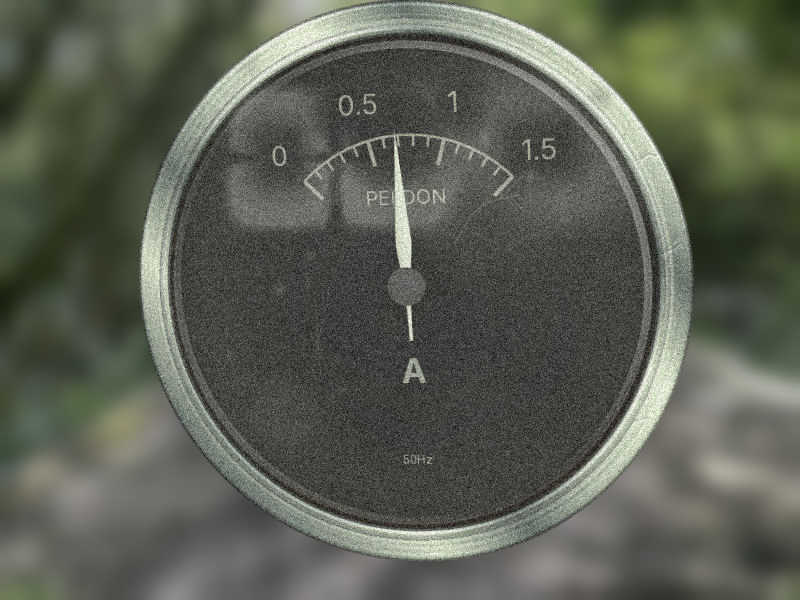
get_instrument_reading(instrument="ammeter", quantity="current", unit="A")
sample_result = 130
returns 0.7
